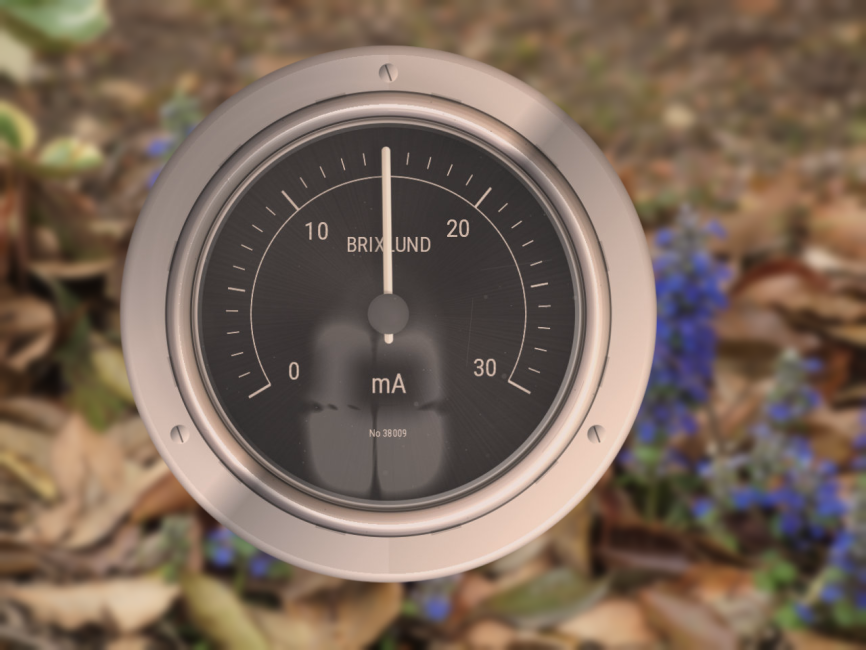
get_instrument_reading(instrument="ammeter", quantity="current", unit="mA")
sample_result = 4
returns 15
